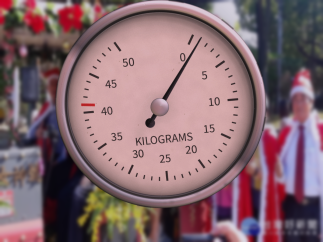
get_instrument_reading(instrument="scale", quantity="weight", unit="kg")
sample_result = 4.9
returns 1
